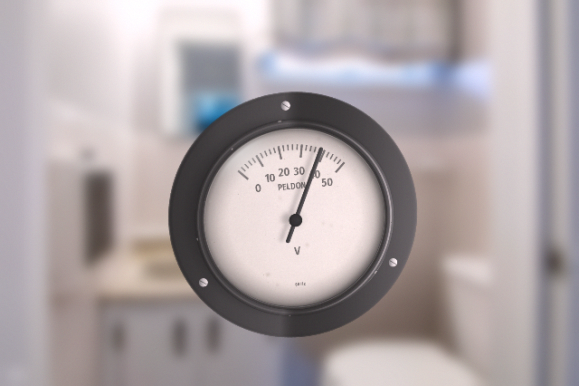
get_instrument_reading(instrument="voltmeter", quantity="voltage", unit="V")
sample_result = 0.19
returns 38
